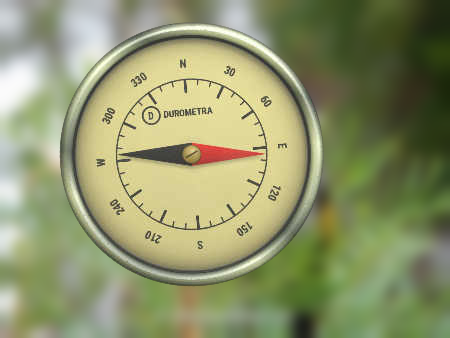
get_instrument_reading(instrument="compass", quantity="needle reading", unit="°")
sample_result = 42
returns 95
